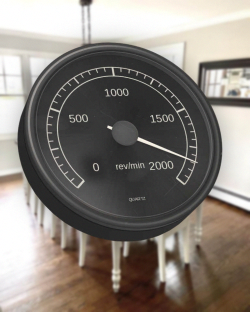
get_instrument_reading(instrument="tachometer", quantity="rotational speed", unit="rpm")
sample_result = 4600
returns 1850
